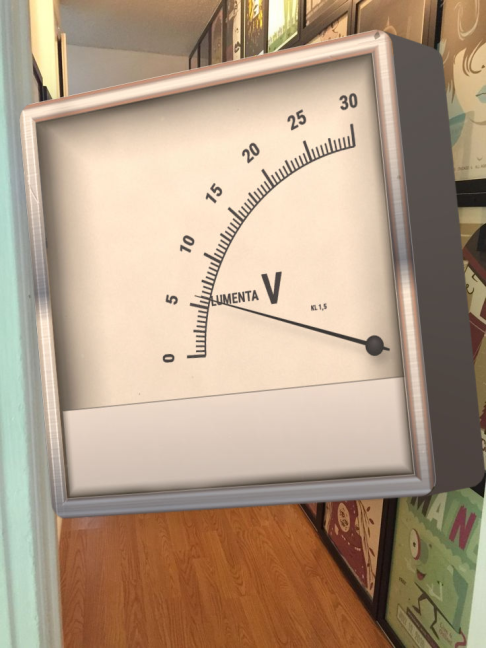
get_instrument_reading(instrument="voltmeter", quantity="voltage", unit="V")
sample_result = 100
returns 6
